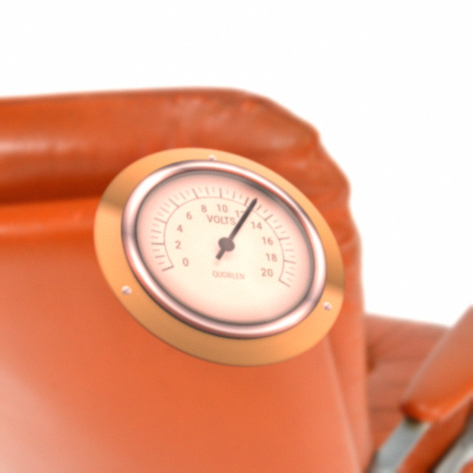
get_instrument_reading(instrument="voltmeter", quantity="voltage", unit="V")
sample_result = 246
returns 12.5
